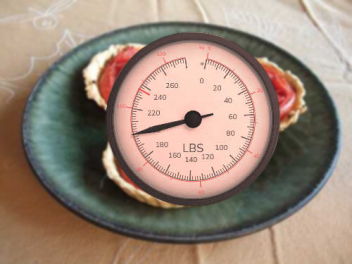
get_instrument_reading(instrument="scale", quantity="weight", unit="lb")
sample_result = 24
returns 200
